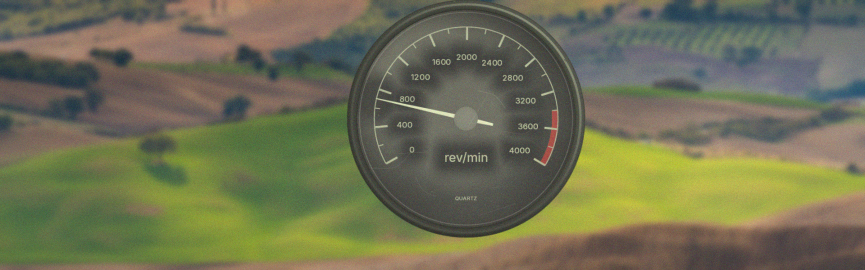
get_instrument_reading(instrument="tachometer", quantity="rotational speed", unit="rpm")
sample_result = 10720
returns 700
